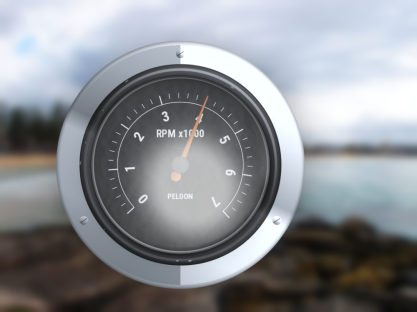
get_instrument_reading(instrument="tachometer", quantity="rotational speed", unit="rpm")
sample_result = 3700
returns 4000
